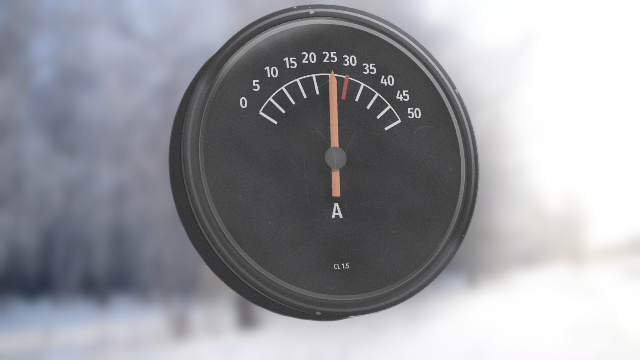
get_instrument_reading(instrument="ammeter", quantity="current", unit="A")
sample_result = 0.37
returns 25
